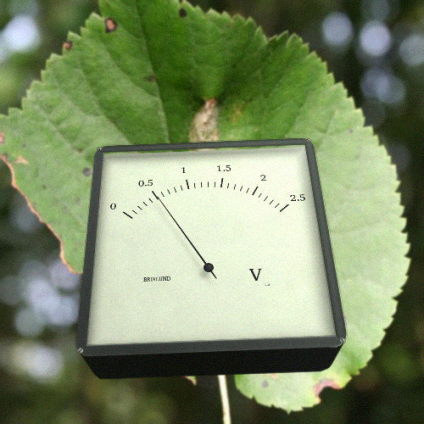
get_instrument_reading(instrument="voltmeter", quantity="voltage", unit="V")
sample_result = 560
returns 0.5
